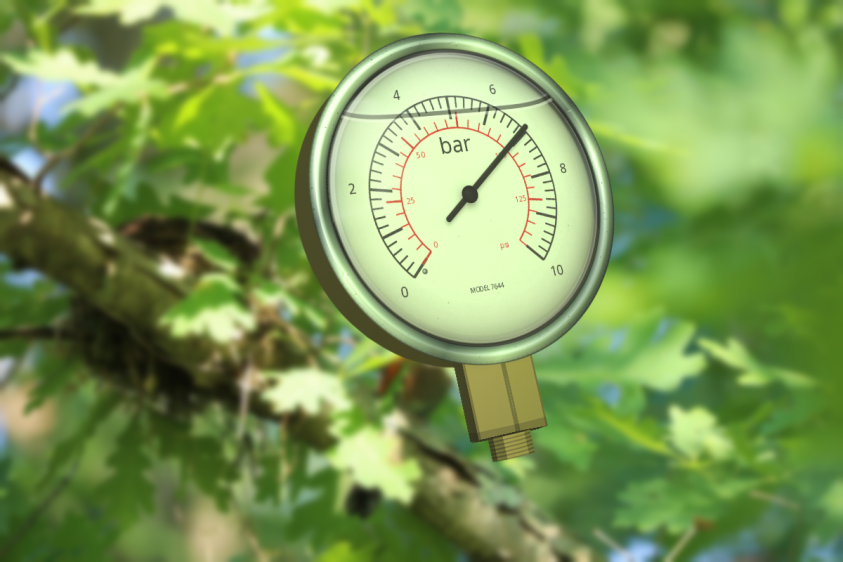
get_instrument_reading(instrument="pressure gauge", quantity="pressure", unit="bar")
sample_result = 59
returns 6.9
